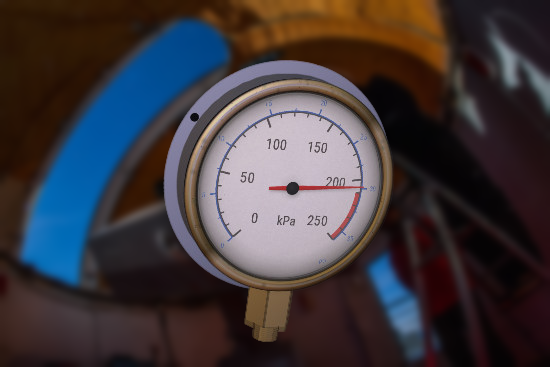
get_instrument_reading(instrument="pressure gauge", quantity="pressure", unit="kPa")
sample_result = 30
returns 205
